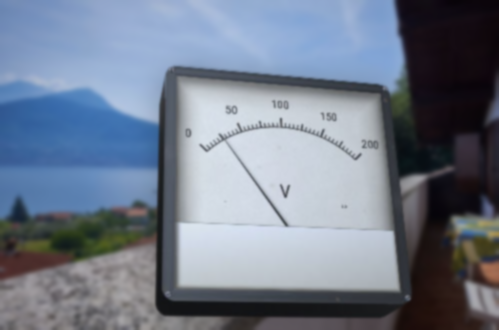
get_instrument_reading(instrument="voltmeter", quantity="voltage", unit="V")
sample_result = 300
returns 25
